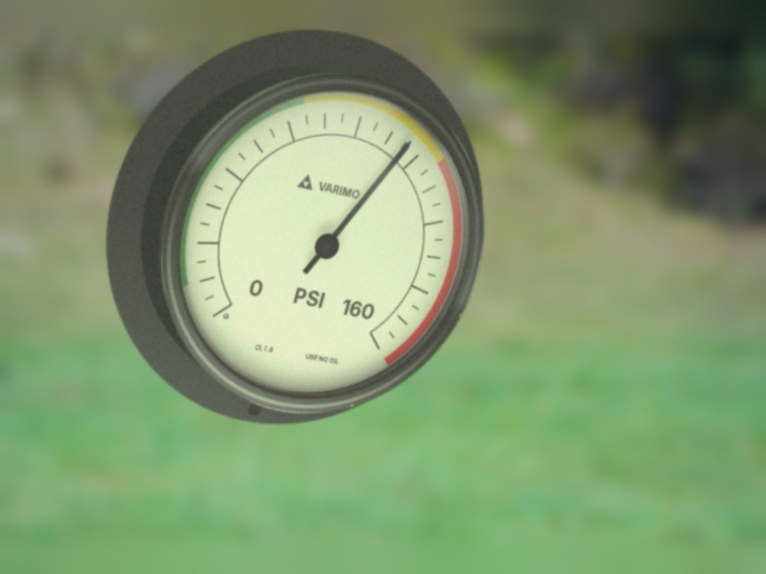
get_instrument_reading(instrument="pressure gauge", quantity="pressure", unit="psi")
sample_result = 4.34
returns 95
